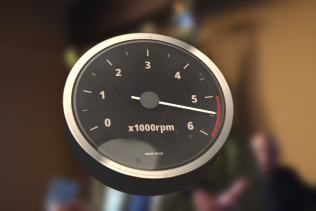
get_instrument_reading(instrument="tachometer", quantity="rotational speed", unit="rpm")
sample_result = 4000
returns 5500
